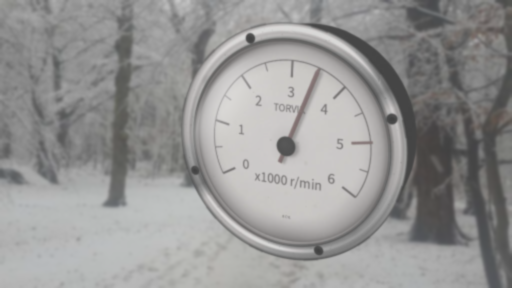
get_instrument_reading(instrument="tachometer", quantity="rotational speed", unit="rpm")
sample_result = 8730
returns 3500
